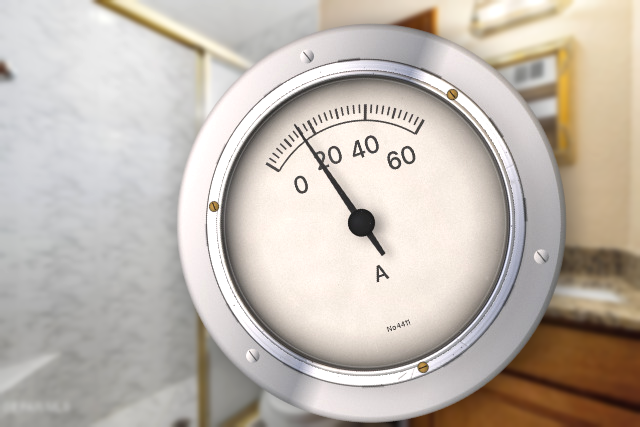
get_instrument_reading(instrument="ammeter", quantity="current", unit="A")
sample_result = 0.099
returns 16
